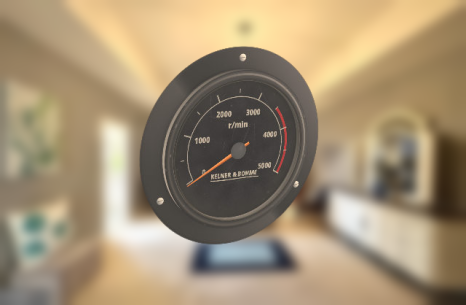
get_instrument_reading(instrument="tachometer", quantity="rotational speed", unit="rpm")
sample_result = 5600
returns 0
